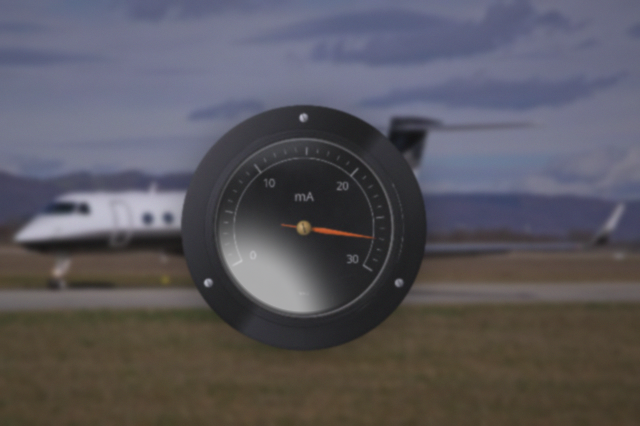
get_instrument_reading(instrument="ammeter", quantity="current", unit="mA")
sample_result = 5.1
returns 27
